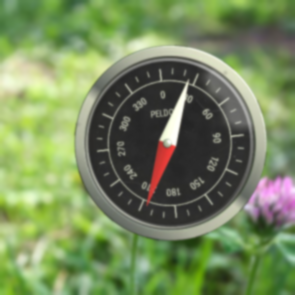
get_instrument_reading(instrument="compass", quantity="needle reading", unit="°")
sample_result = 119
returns 205
